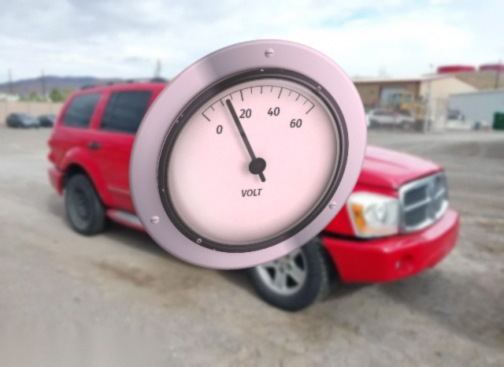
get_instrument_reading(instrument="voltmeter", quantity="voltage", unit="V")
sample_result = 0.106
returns 12.5
